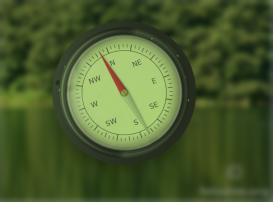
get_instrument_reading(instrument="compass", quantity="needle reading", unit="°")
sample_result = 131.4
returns 350
